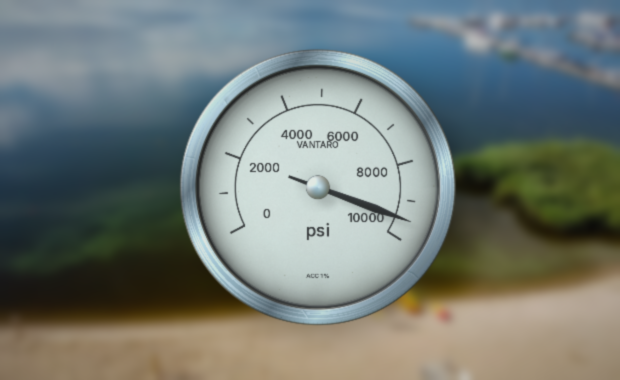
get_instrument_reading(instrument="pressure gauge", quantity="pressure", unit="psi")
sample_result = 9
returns 9500
